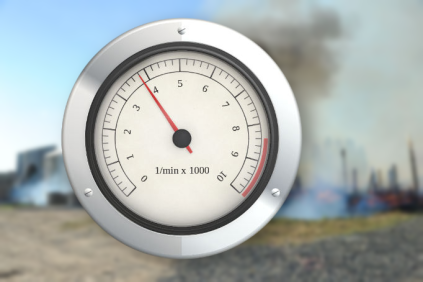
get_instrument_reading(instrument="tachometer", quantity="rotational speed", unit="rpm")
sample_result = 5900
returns 3800
